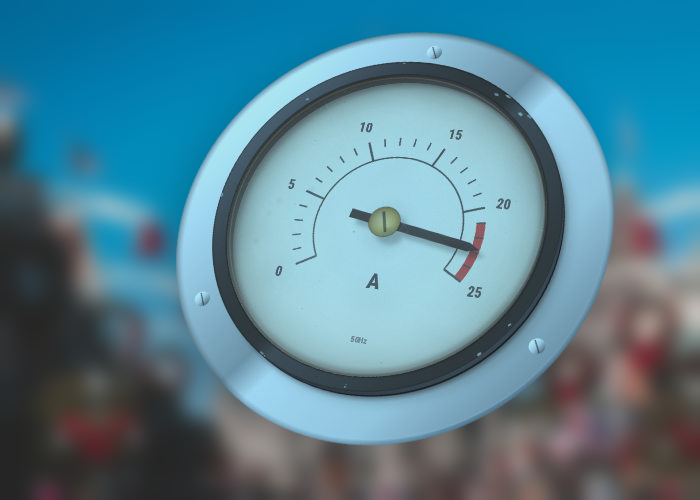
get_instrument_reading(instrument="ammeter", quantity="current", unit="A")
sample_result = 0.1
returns 23
